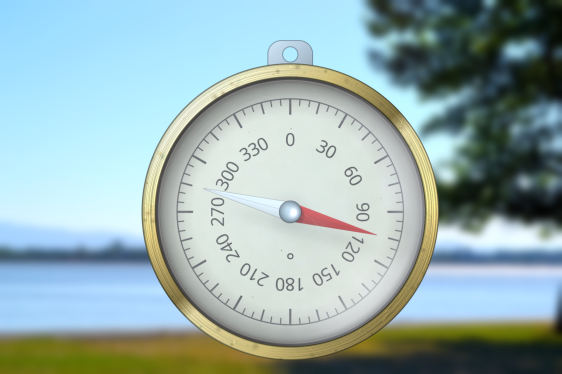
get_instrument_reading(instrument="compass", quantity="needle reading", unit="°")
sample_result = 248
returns 105
